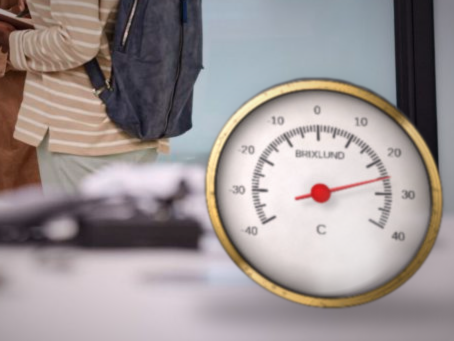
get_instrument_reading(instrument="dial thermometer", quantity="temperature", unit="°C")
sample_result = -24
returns 25
